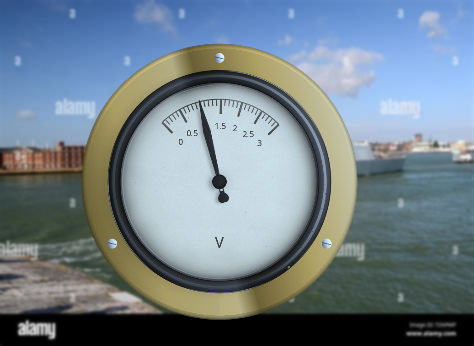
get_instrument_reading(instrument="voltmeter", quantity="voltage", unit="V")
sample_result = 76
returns 1
